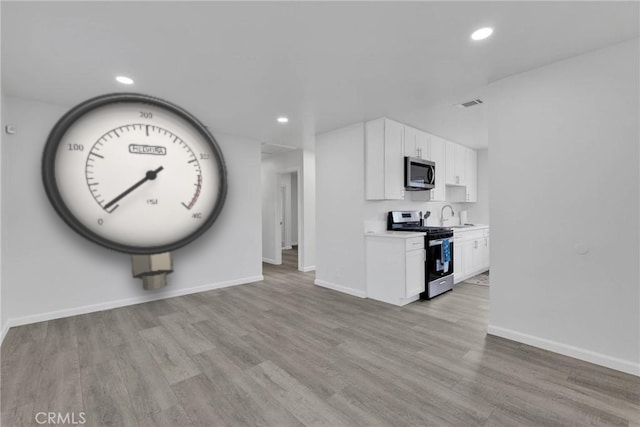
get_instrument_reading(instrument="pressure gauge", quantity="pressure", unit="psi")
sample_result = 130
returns 10
